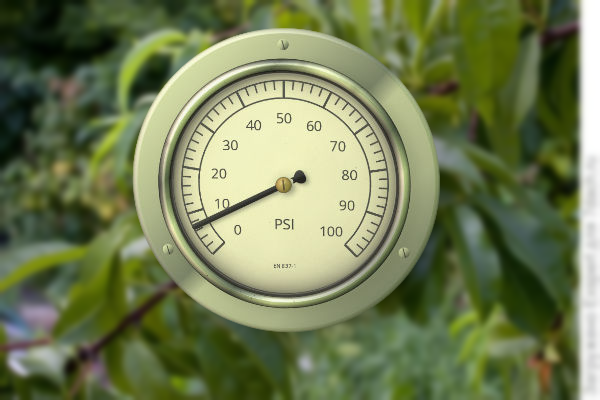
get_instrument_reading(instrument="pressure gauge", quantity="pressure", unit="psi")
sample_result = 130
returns 7
